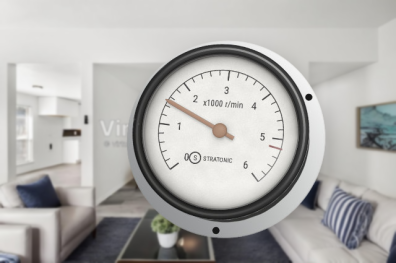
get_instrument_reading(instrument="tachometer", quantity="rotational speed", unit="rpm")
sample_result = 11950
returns 1500
